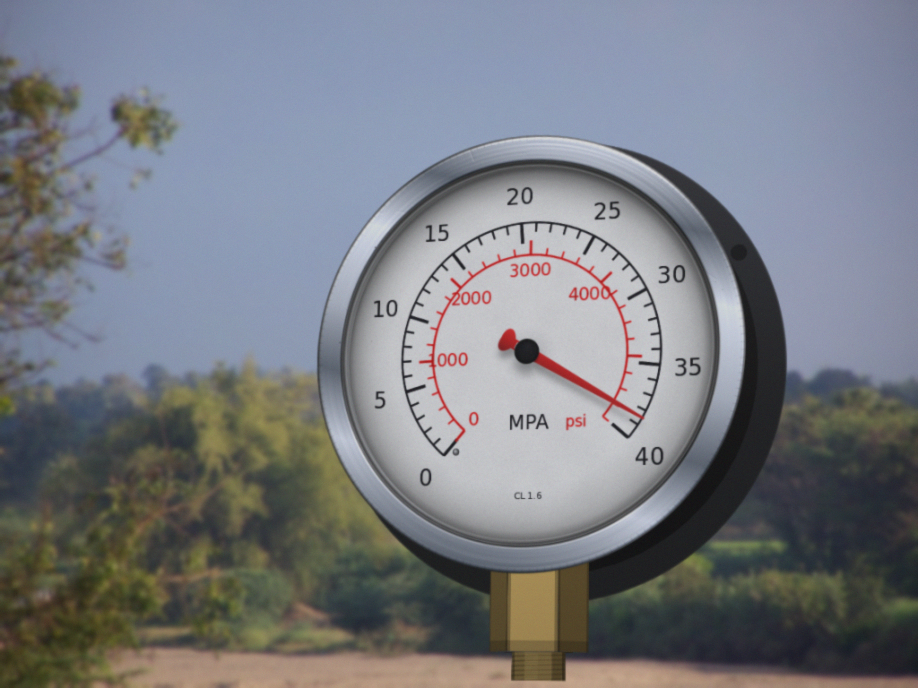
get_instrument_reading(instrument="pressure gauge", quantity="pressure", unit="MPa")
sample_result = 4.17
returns 38.5
